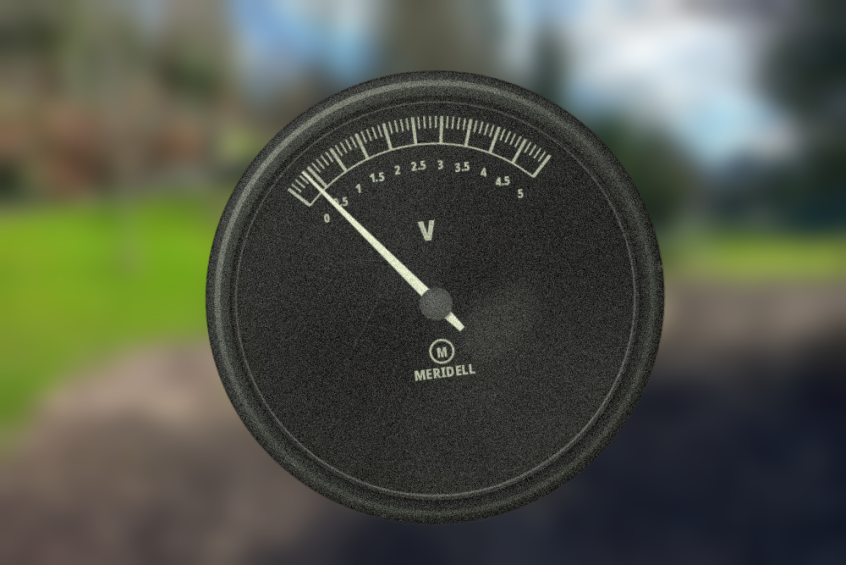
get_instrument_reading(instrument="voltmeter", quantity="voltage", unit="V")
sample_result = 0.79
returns 0.4
